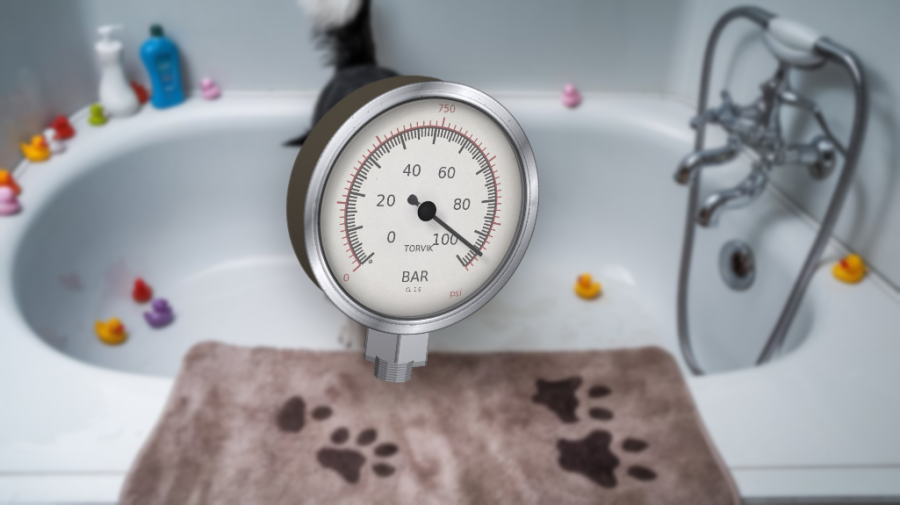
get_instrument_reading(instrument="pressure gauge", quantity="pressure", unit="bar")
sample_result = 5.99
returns 95
